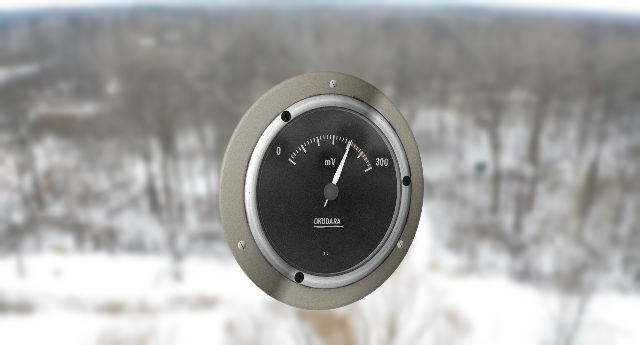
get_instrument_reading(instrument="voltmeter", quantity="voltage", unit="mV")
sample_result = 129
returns 200
